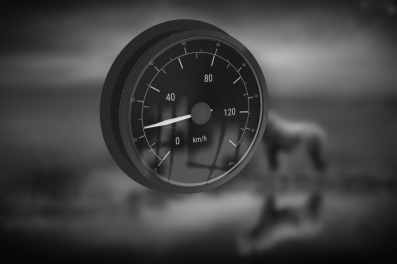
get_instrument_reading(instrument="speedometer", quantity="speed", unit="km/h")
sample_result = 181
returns 20
